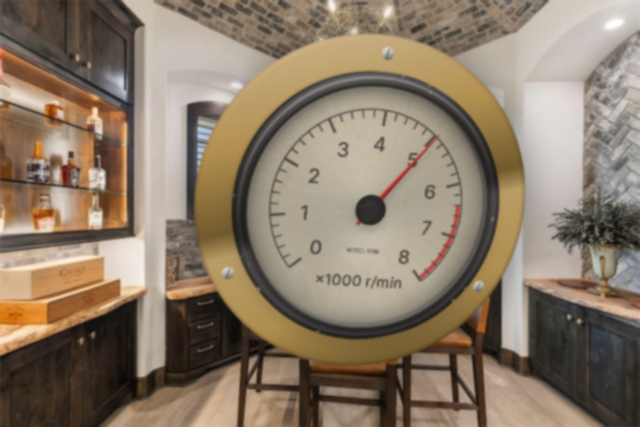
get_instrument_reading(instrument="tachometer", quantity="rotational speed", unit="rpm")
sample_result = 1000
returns 5000
